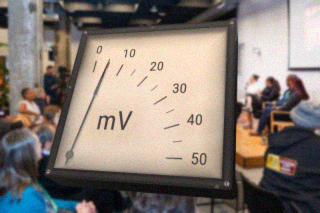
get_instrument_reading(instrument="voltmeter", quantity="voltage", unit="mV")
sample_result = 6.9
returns 5
